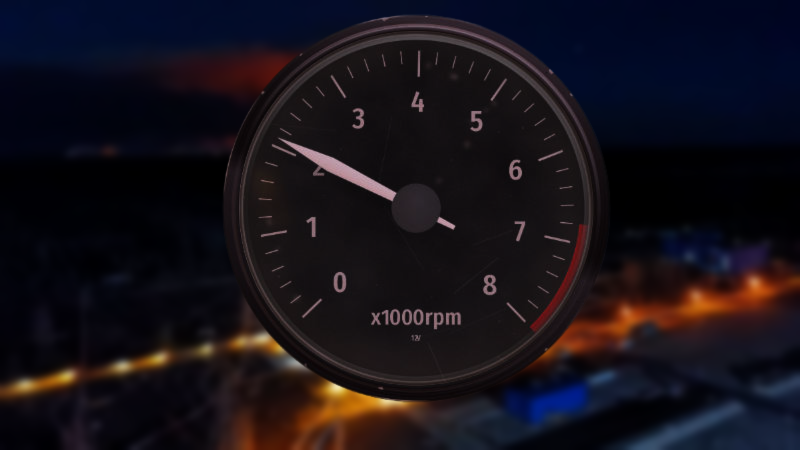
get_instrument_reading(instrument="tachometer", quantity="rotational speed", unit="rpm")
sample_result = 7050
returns 2100
